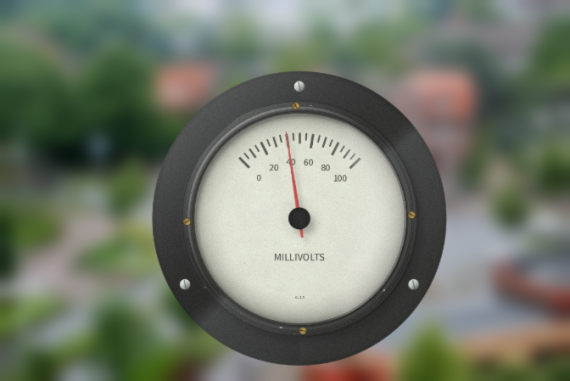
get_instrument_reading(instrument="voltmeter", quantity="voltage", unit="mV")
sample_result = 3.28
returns 40
